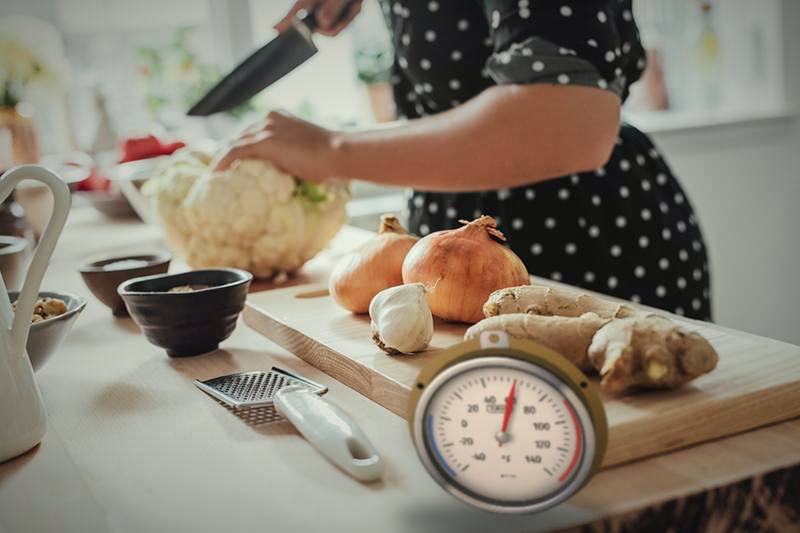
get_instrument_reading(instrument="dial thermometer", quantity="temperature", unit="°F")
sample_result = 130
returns 60
